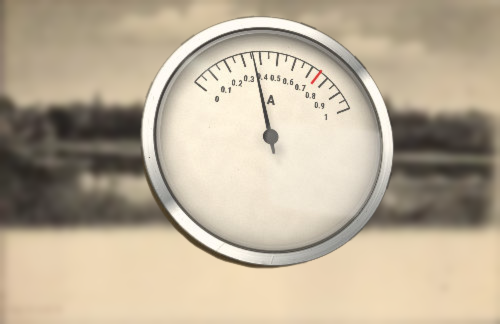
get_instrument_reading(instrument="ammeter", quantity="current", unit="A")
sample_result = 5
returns 0.35
